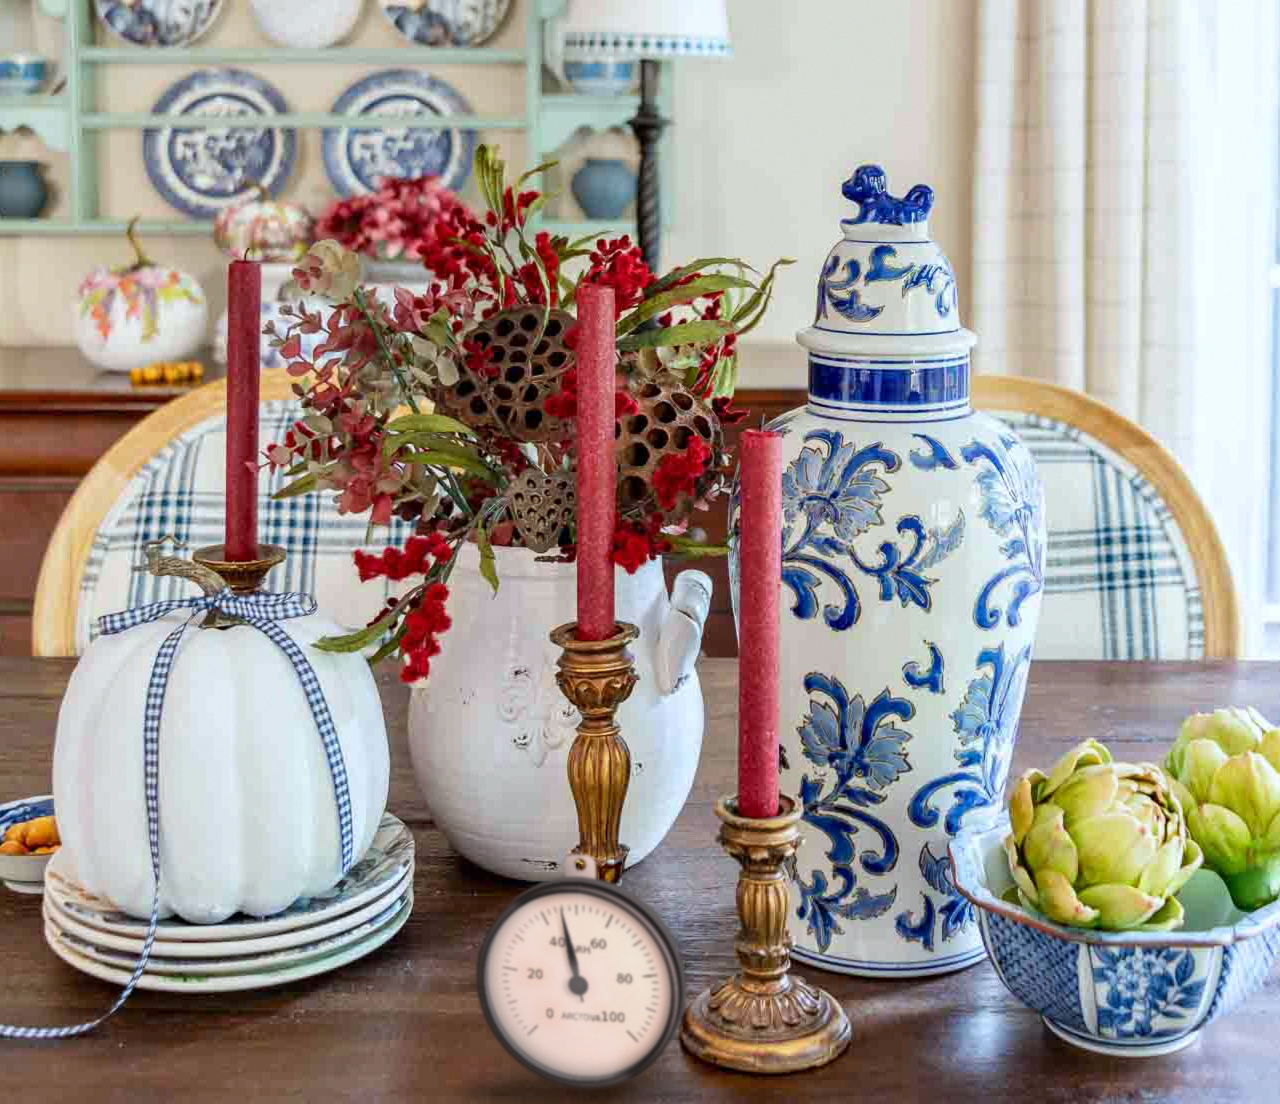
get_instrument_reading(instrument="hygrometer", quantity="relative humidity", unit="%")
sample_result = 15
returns 46
